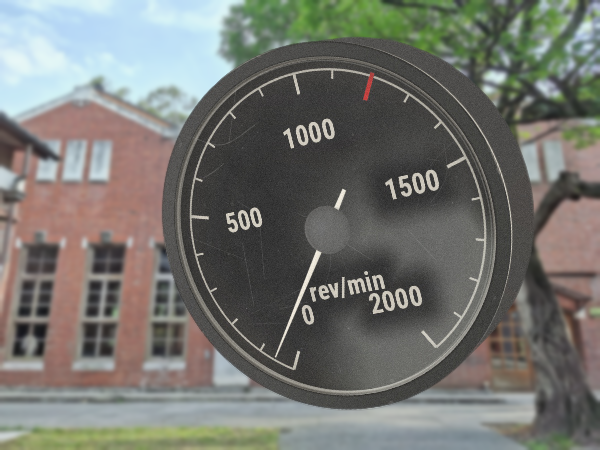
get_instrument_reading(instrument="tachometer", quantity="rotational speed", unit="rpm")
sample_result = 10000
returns 50
